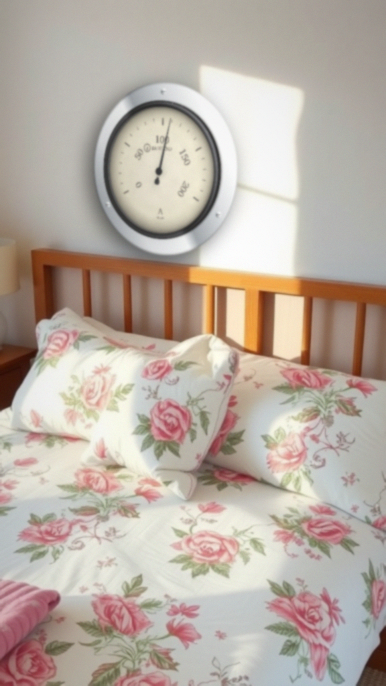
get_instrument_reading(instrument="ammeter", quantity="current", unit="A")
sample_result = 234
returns 110
